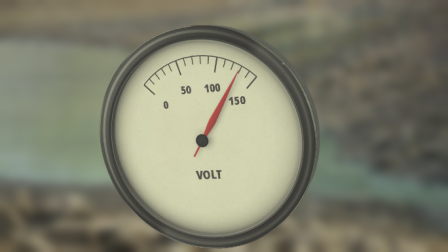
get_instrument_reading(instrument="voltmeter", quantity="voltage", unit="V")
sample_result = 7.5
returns 130
